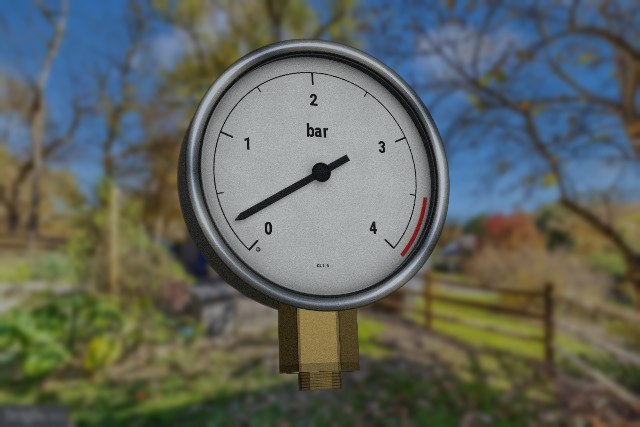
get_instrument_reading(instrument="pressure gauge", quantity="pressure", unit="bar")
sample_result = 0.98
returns 0.25
